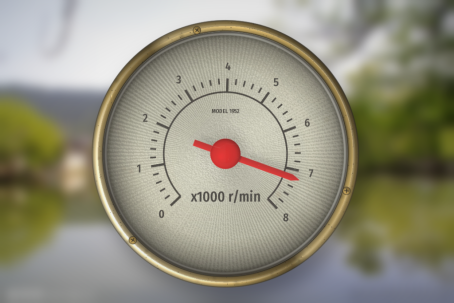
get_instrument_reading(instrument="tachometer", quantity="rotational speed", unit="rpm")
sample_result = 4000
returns 7200
